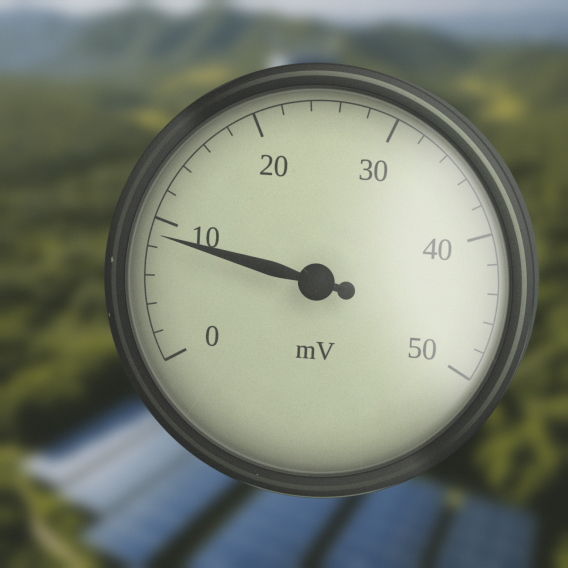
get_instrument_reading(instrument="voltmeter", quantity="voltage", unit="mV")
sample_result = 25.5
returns 9
